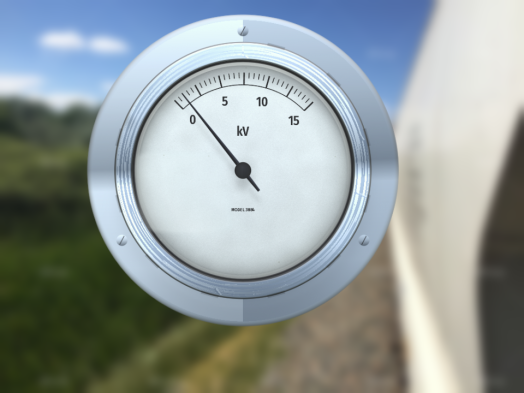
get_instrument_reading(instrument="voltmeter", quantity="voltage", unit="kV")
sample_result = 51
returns 1
